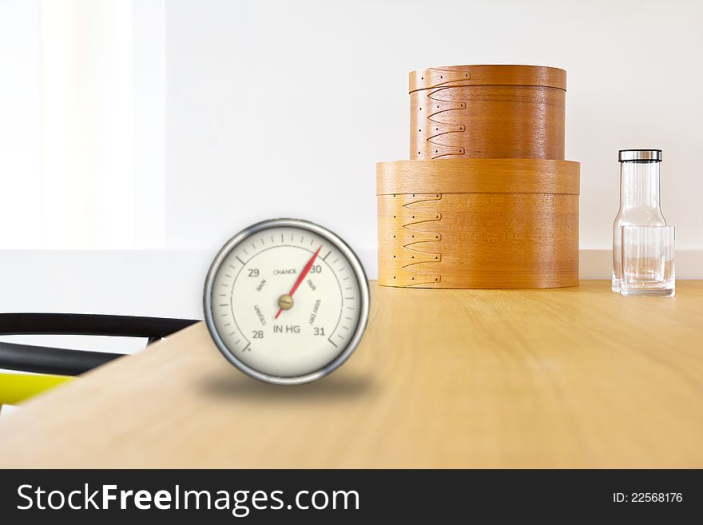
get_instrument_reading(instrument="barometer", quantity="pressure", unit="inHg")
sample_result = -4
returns 29.9
